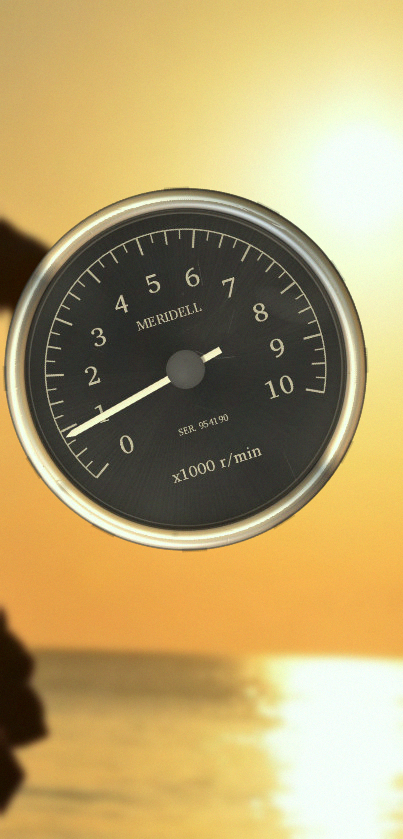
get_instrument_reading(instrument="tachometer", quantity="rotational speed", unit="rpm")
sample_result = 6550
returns 875
